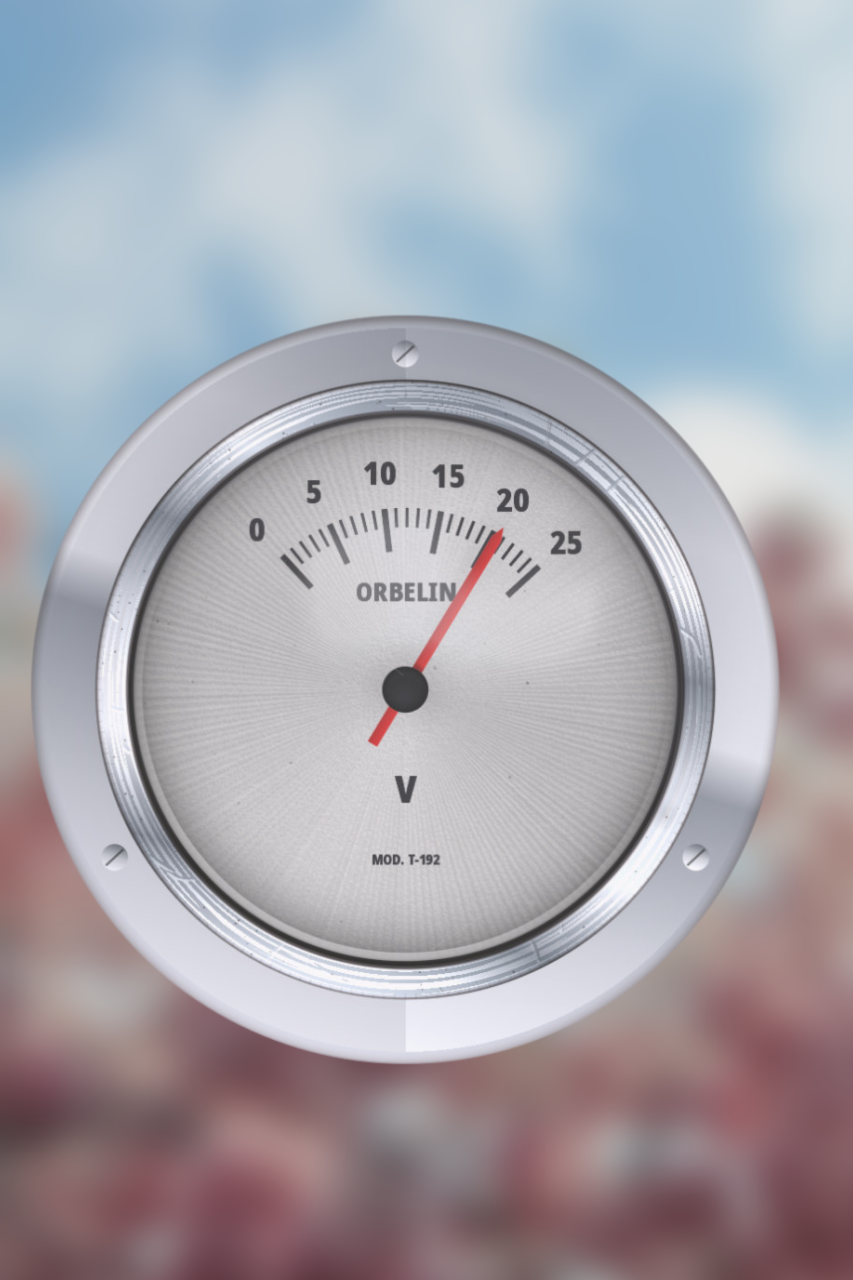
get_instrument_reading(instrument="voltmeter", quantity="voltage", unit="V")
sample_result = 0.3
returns 20.5
